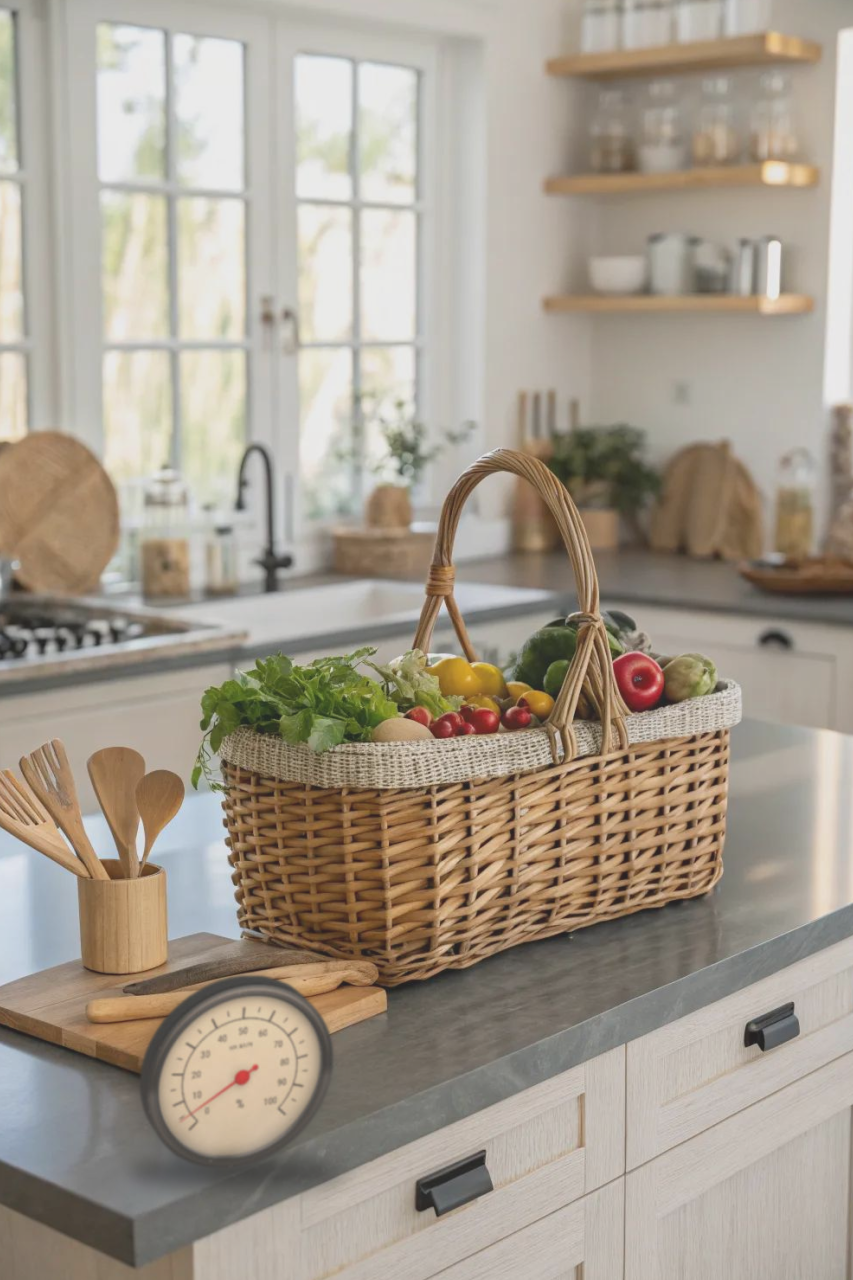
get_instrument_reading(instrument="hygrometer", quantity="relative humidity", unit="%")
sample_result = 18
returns 5
